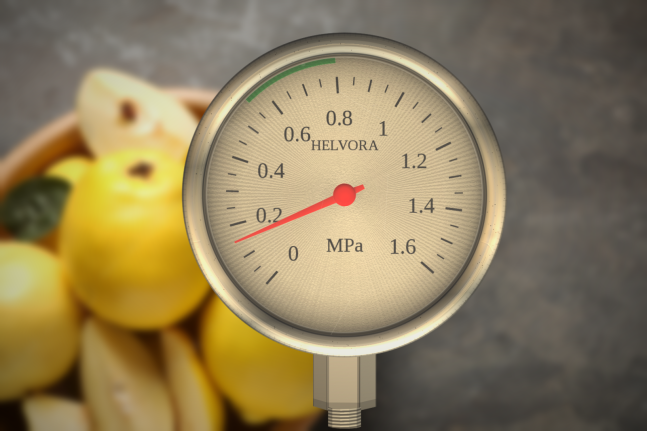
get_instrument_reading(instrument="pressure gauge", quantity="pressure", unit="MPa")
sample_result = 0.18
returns 0.15
